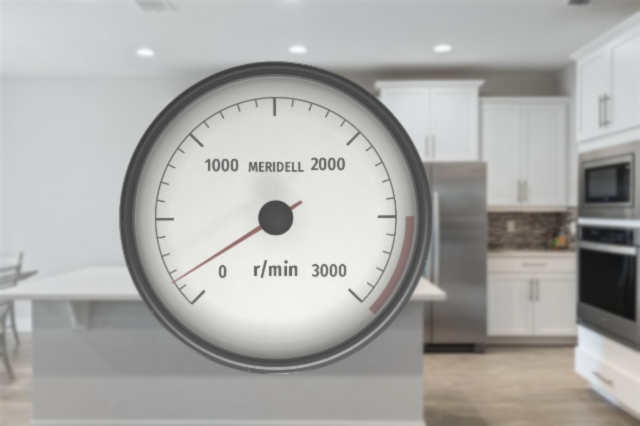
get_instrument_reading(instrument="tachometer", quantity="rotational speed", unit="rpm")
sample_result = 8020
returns 150
